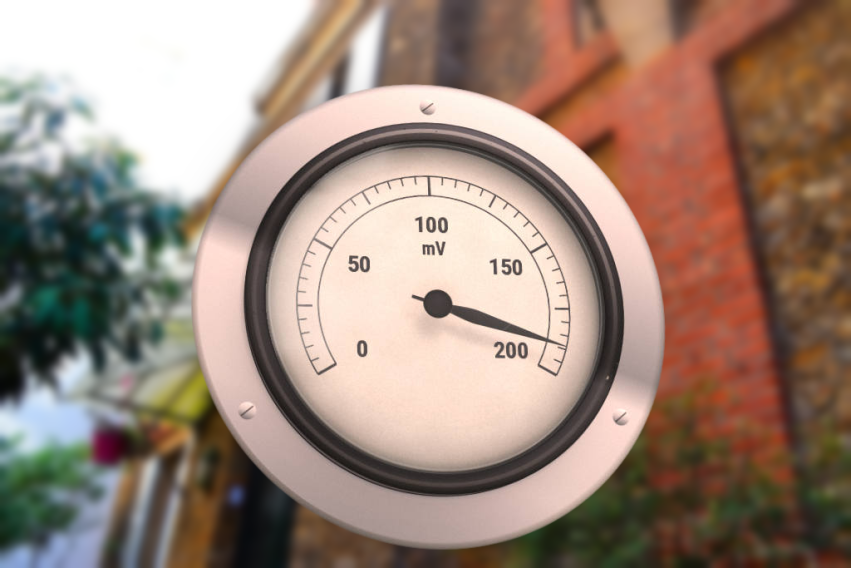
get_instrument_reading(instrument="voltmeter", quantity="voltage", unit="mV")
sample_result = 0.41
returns 190
